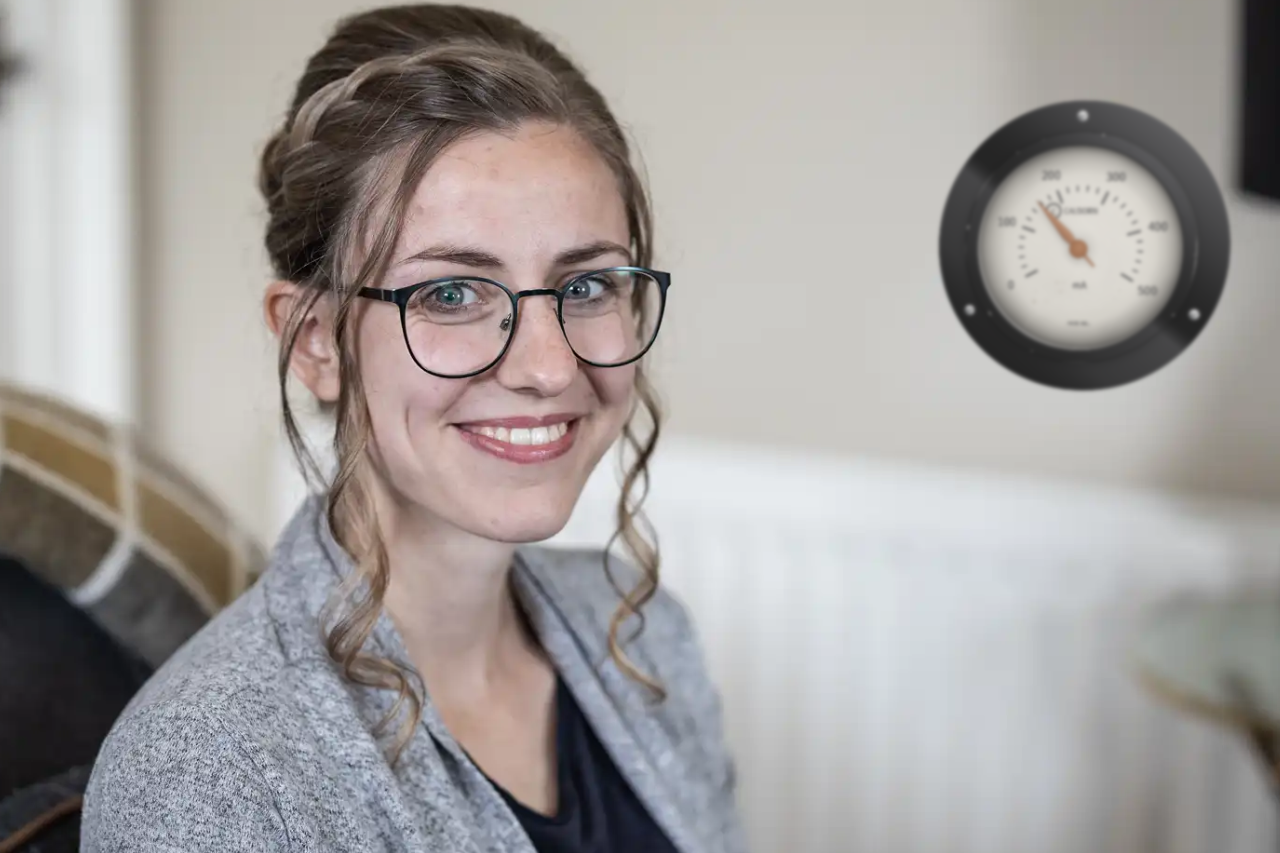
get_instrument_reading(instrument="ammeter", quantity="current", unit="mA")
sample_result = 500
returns 160
